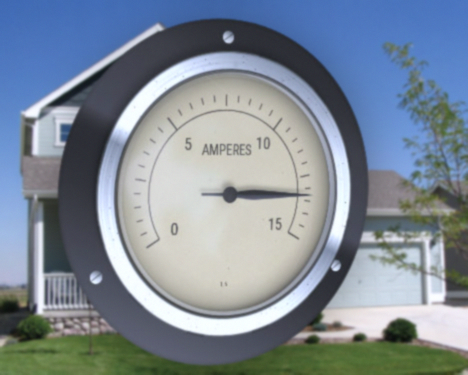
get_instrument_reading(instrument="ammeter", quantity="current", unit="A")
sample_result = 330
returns 13.25
